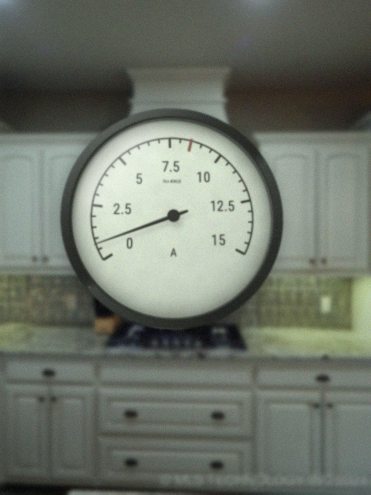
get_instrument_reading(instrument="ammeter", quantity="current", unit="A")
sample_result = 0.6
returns 0.75
